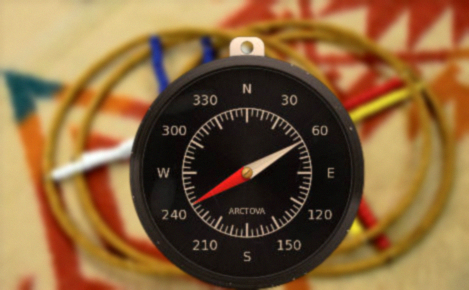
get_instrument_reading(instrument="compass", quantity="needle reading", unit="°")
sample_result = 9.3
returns 240
